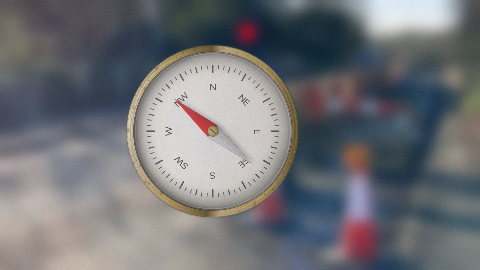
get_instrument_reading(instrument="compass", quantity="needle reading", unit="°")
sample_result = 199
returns 310
